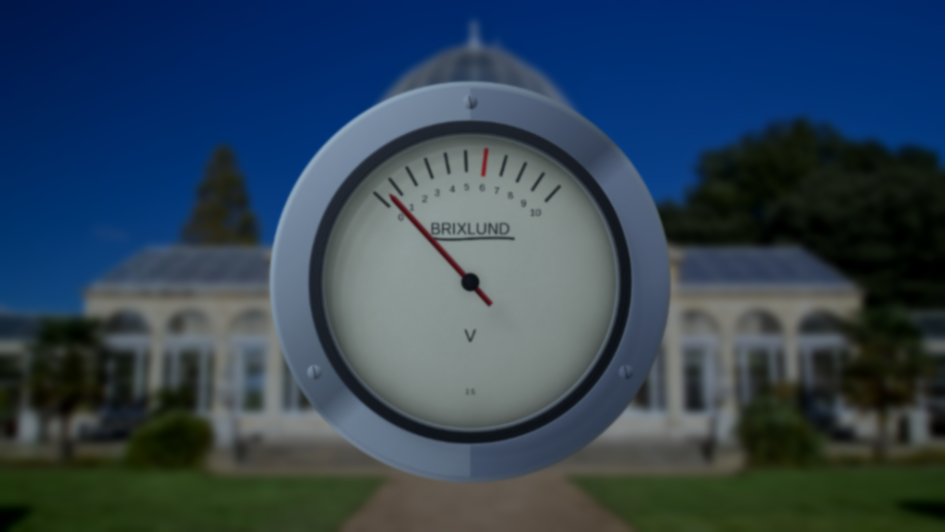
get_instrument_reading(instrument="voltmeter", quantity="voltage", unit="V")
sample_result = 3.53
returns 0.5
